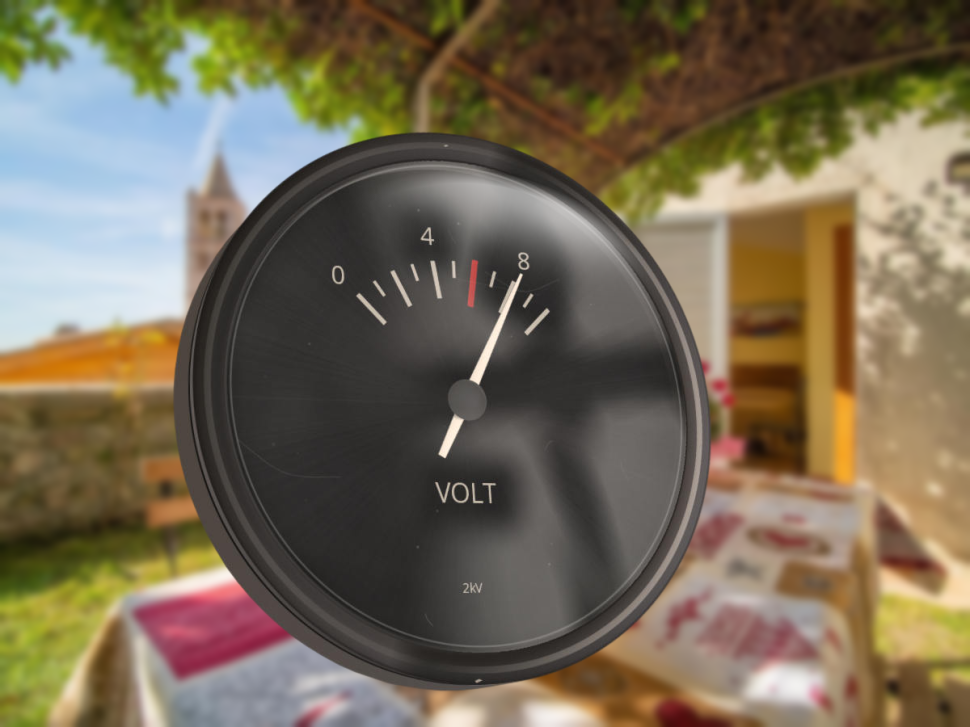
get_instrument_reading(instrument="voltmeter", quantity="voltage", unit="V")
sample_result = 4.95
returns 8
